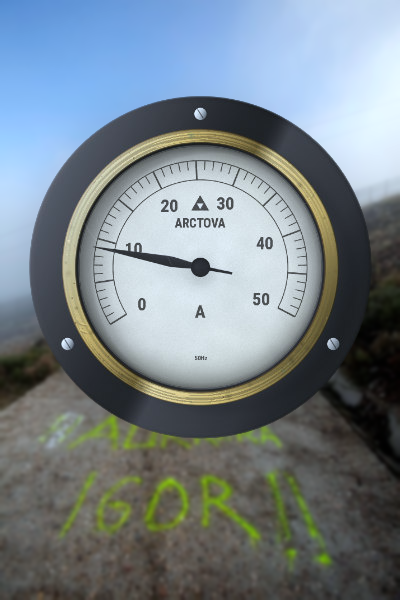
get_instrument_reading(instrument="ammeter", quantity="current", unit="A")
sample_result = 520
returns 9
